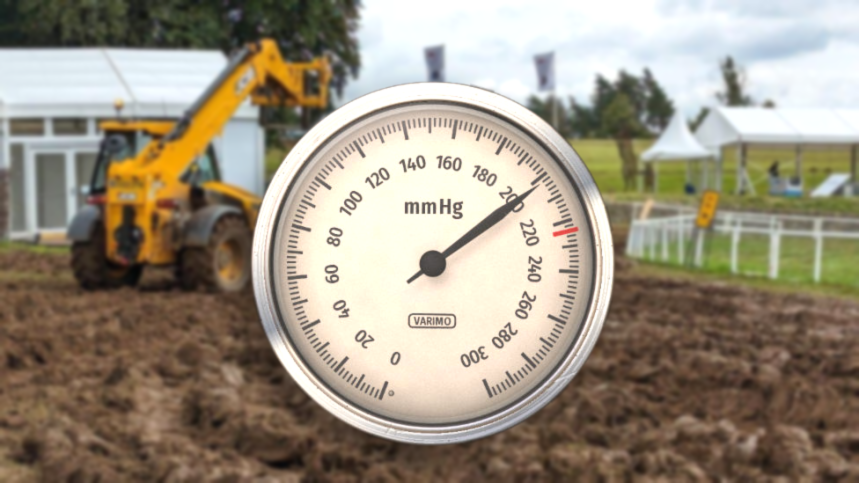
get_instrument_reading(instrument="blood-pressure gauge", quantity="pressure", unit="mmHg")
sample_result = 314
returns 202
